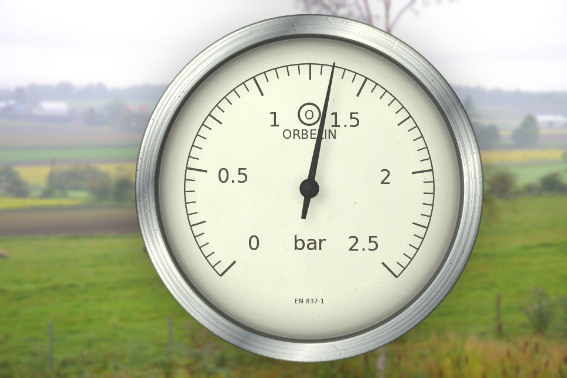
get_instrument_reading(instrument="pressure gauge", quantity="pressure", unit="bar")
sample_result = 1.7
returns 1.35
